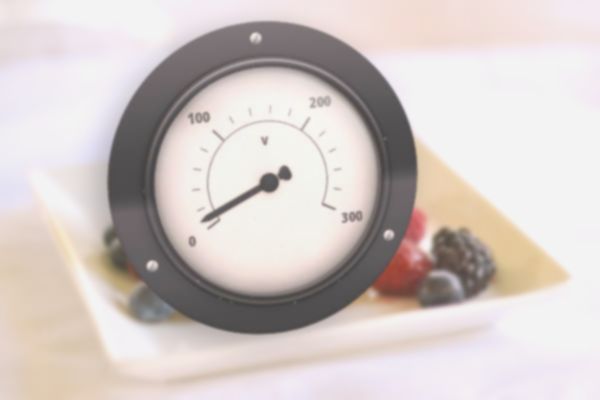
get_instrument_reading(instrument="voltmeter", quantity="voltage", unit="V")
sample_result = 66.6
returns 10
